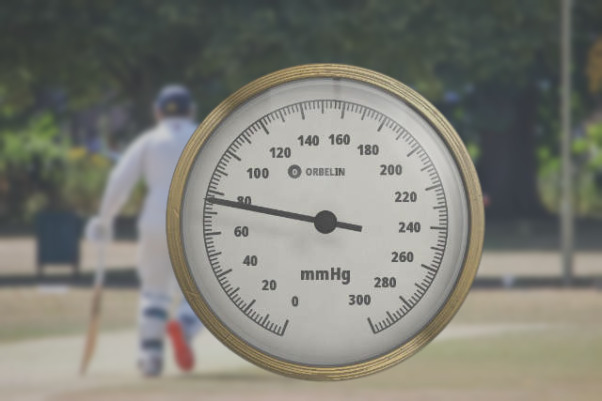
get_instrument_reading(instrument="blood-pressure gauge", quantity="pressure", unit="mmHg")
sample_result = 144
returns 76
